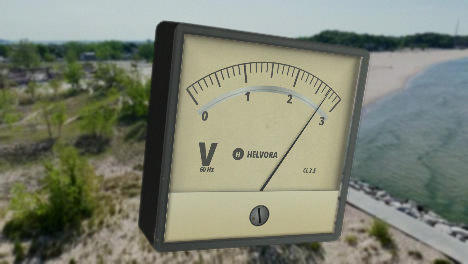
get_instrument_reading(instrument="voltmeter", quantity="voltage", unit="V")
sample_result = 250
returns 2.7
